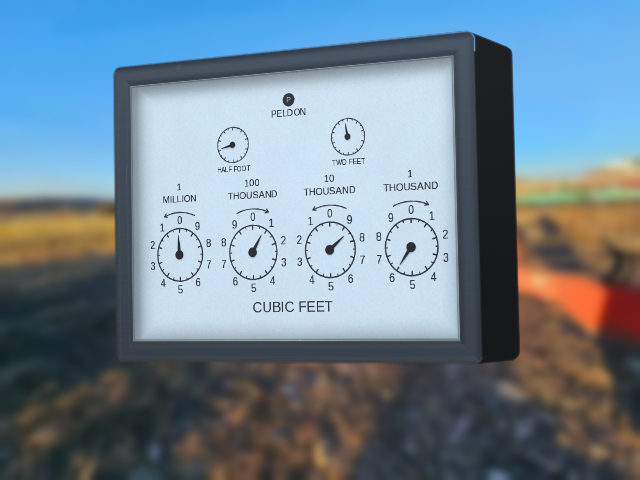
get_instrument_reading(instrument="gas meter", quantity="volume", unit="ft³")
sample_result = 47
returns 8600
